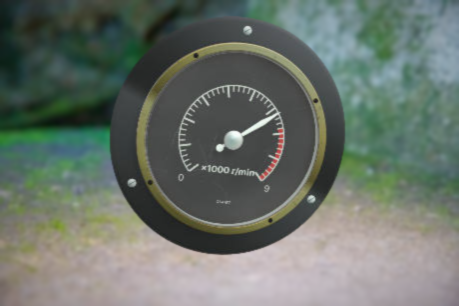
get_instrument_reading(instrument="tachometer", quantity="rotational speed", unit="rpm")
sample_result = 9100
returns 6200
